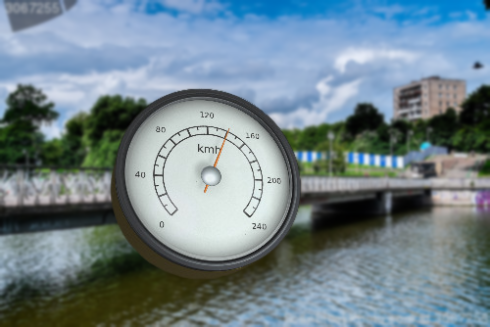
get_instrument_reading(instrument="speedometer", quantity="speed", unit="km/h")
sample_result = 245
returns 140
